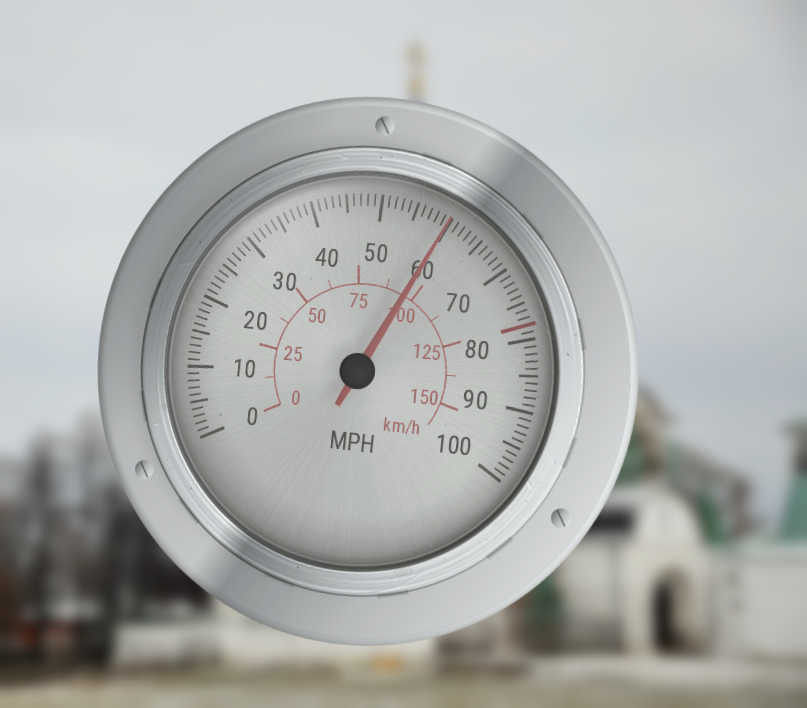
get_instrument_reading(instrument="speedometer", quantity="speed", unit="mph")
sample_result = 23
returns 60
